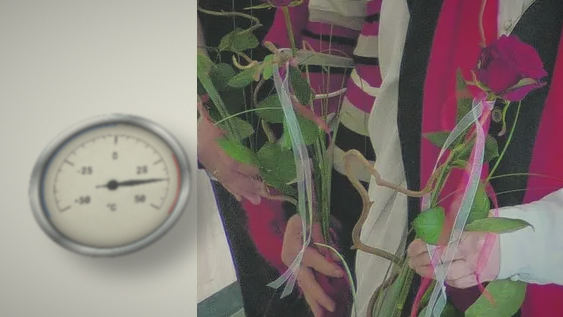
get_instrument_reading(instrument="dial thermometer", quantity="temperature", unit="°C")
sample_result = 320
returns 35
